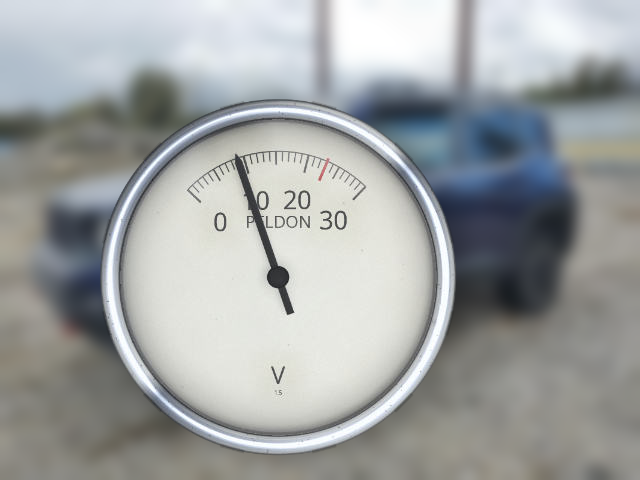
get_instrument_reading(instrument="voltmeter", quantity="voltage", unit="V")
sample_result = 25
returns 9
